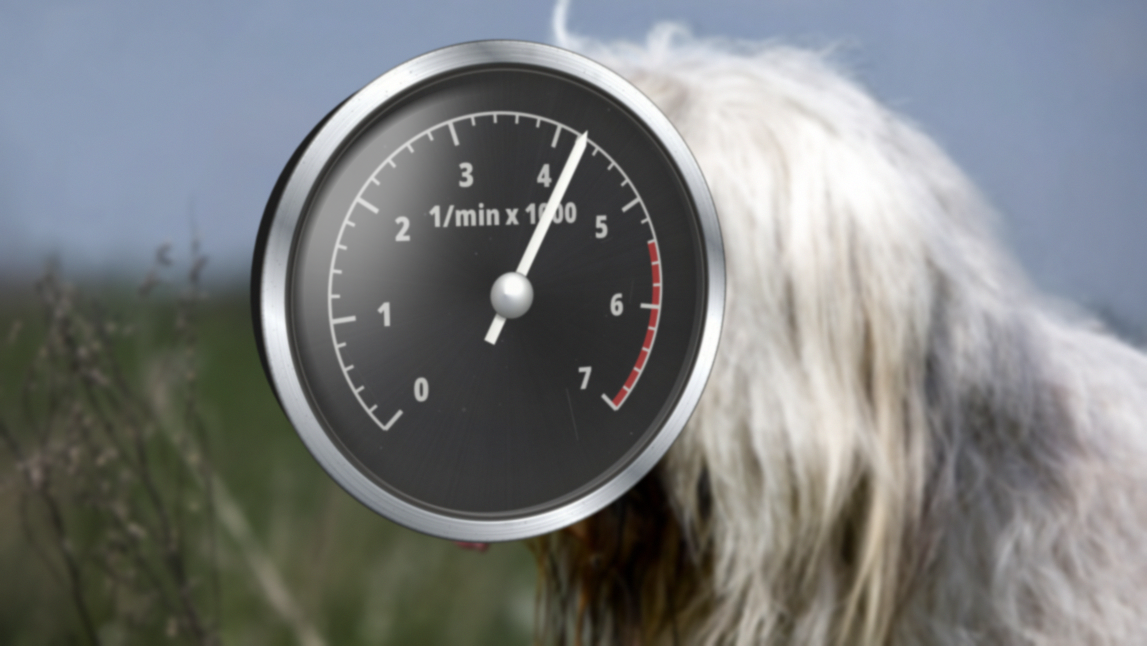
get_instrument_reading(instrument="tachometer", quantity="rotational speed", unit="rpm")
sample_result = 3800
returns 4200
